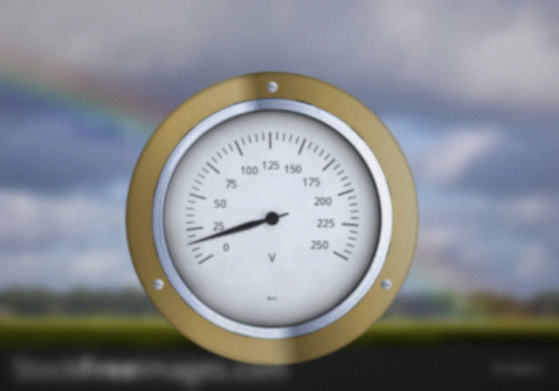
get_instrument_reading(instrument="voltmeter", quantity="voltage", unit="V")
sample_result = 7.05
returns 15
